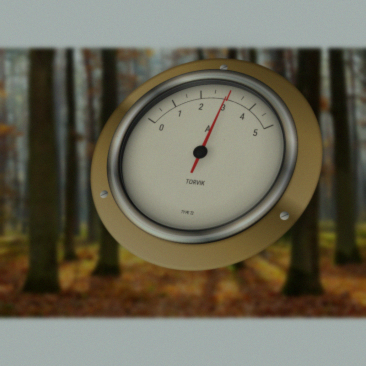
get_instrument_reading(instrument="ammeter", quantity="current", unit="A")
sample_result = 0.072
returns 3
